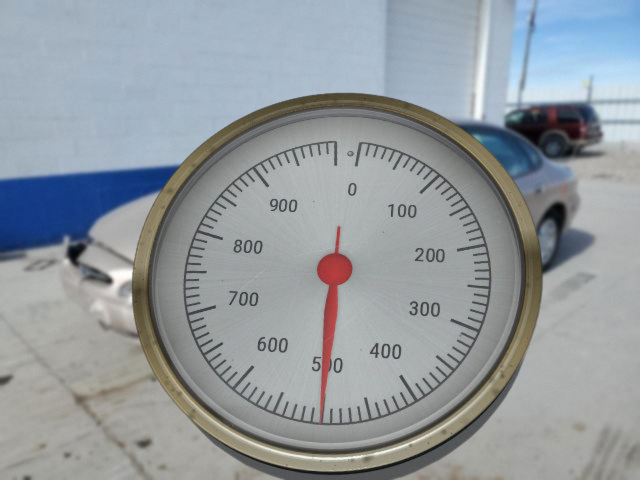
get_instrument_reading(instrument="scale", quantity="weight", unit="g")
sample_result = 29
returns 500
